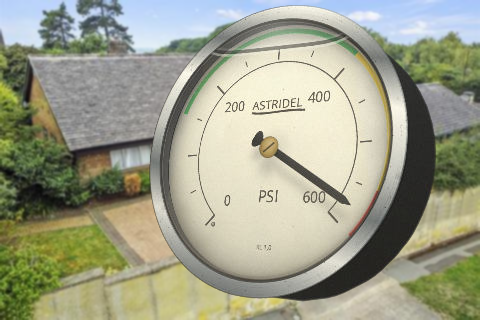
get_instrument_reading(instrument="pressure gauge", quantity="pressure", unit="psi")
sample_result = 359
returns 575
